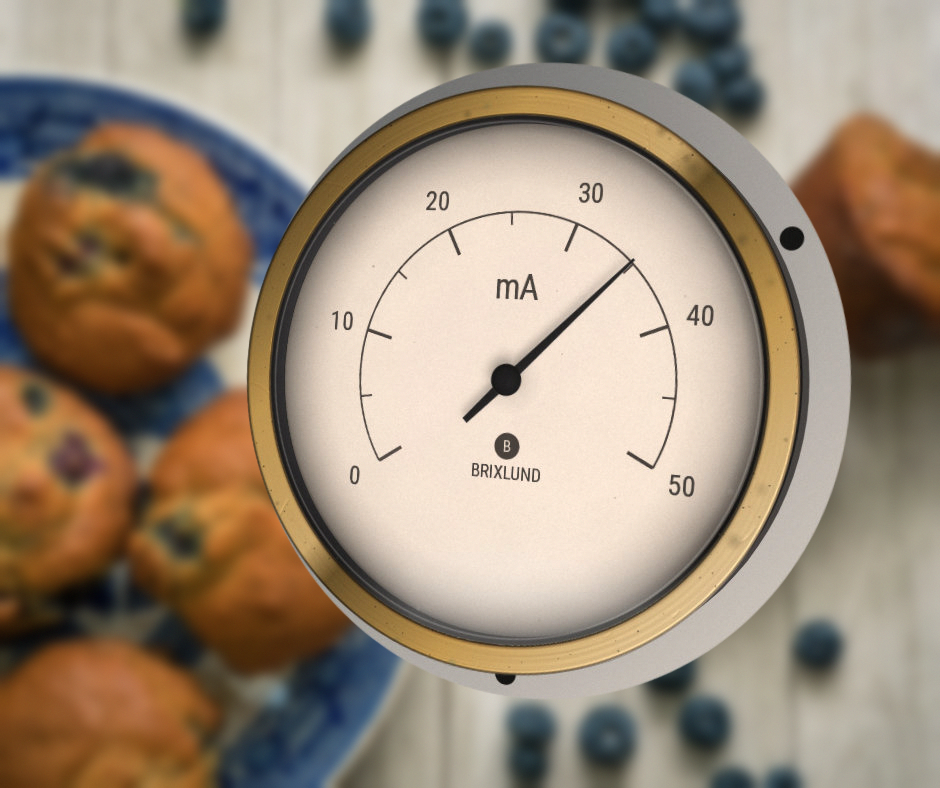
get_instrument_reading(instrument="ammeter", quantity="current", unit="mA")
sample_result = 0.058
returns 35
